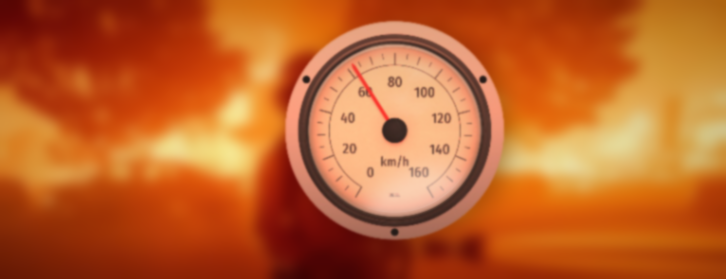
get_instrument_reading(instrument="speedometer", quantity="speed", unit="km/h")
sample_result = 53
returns 62.5
